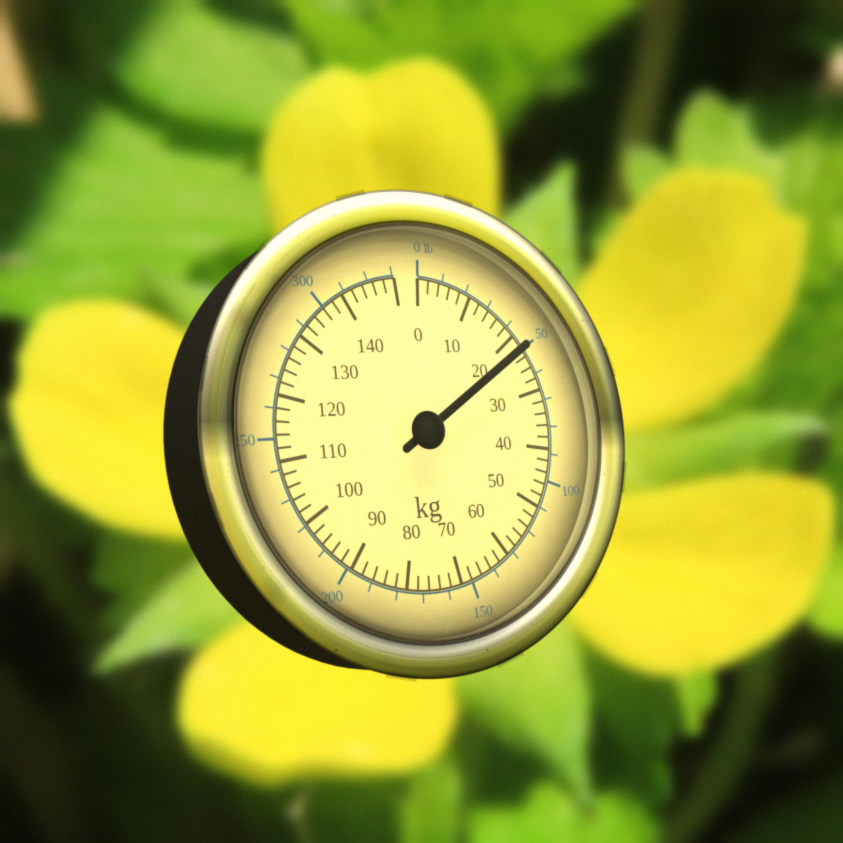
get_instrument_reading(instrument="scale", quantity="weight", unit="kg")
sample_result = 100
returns 22
